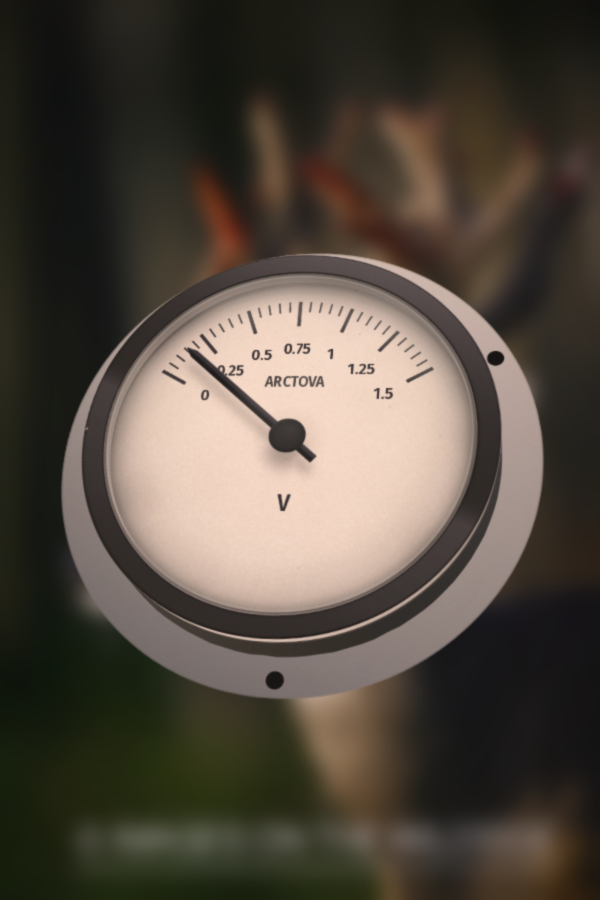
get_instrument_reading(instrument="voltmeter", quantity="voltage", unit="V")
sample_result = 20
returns 0.15
